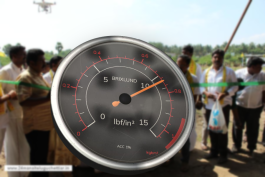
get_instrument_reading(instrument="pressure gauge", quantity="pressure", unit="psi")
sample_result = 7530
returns 10.5
